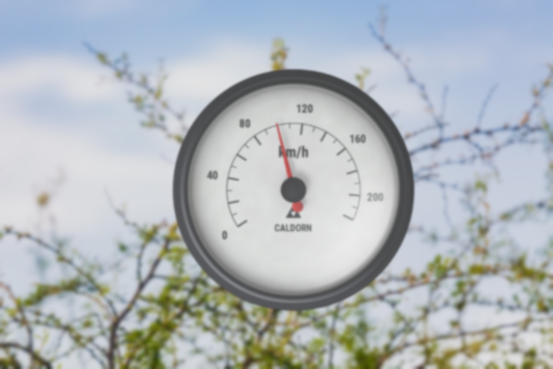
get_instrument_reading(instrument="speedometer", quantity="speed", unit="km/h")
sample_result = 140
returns 100
